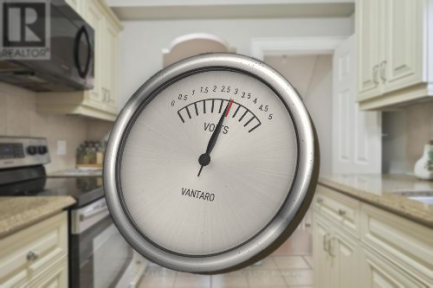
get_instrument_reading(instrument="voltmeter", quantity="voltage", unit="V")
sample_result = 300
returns 3
